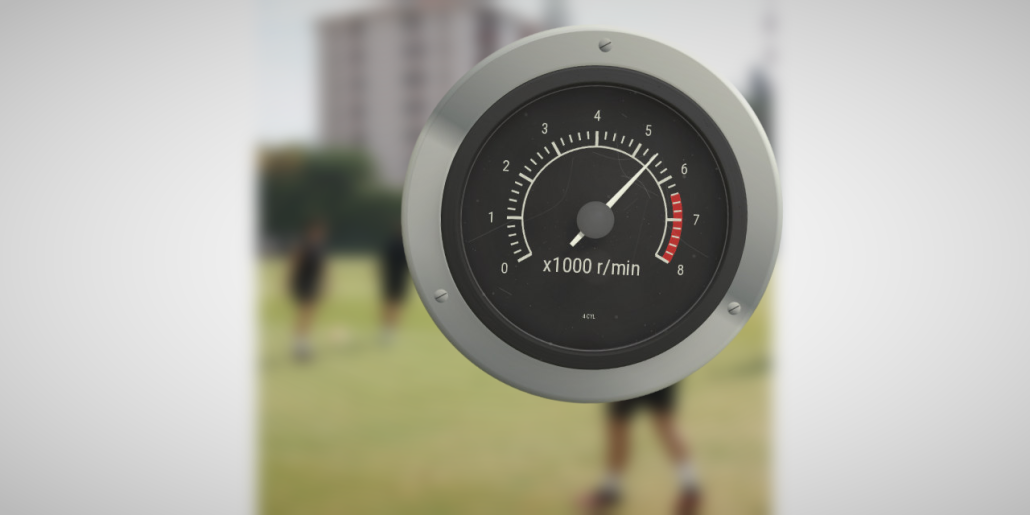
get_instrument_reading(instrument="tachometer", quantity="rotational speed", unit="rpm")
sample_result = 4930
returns 5400
